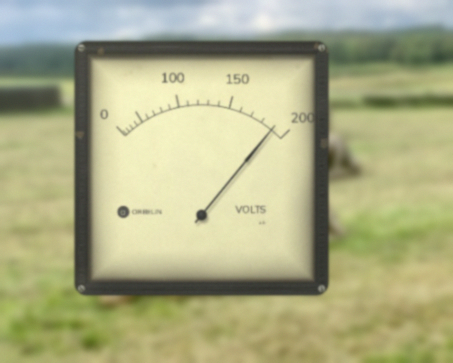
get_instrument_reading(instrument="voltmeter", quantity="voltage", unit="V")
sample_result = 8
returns 190
